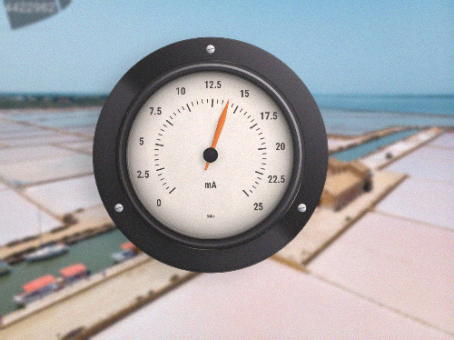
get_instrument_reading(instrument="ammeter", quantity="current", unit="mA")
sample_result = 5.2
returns 14
